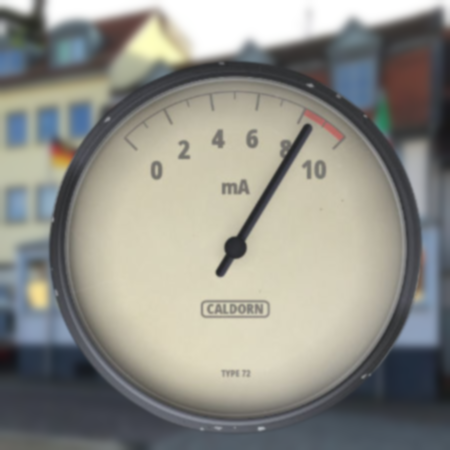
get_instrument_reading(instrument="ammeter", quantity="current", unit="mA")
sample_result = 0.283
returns 8.5
